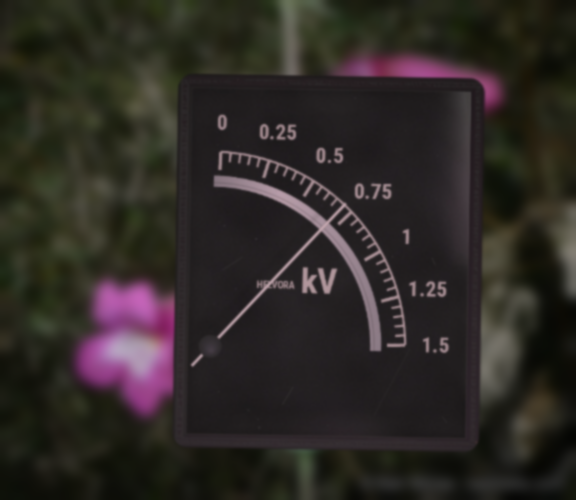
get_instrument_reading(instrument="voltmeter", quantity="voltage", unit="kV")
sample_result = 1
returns 0.7
